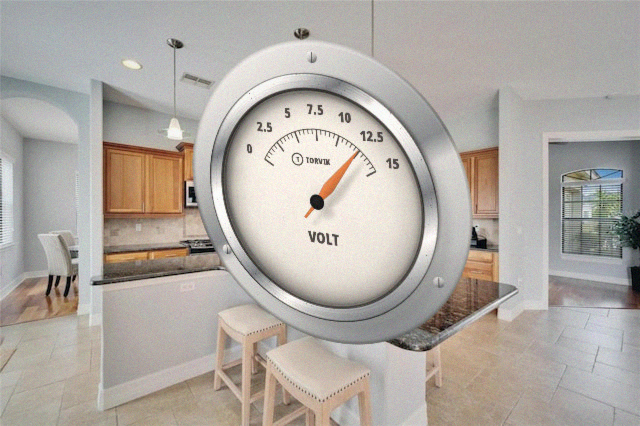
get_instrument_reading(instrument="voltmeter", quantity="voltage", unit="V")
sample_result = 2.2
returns 12.5
